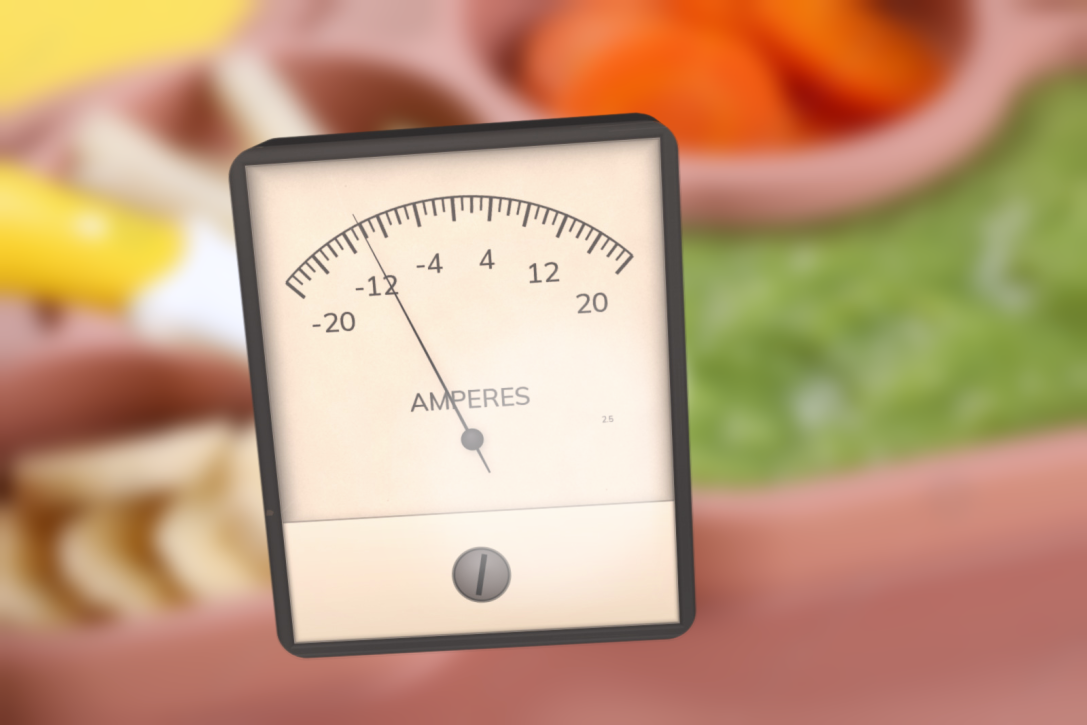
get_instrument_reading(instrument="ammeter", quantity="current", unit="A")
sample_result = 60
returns -10
